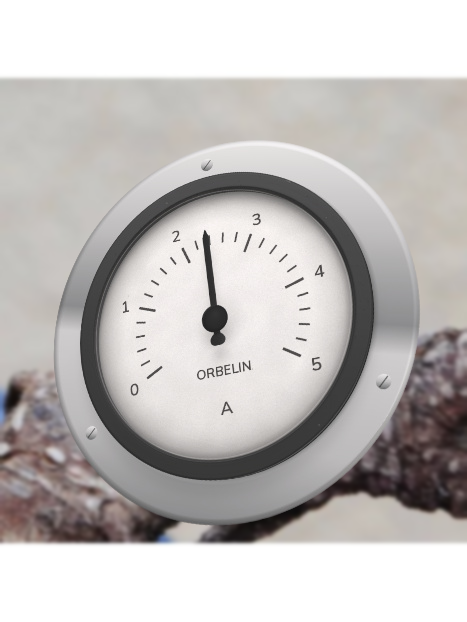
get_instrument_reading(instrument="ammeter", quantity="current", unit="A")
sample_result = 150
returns 2.4
